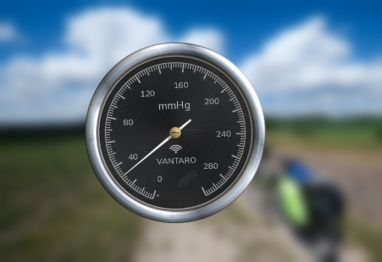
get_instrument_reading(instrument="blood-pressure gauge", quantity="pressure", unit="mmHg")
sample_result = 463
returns 30
